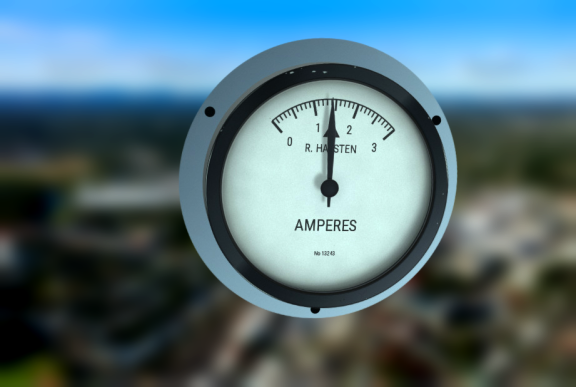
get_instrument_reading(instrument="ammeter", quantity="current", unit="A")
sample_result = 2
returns 1.4
